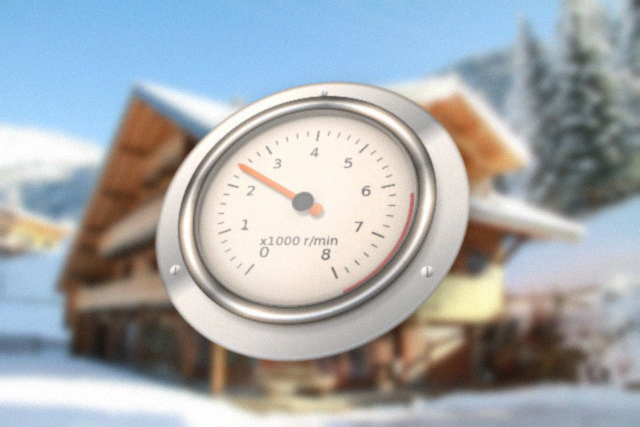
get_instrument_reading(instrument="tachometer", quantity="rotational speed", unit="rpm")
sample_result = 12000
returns 2400
